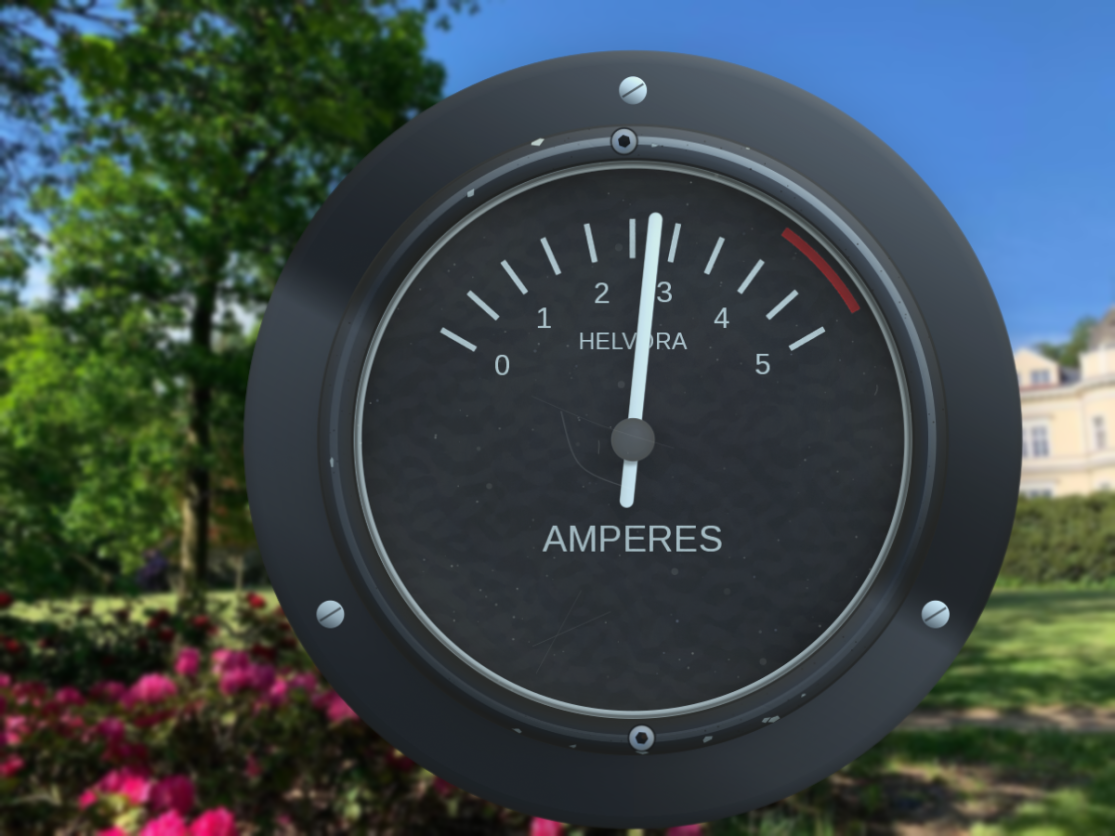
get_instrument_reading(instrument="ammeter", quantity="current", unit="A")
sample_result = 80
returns 2.75
